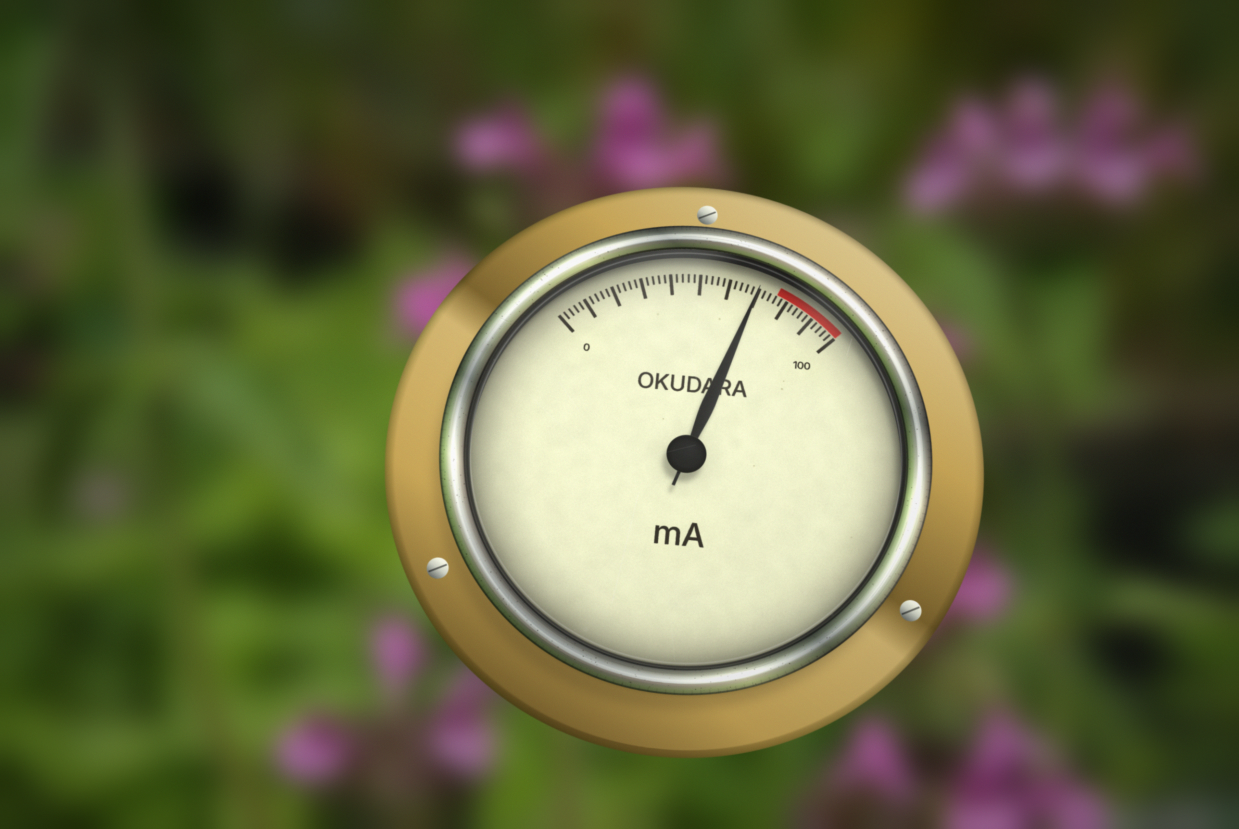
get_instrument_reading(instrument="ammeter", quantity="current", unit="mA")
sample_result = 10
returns 70
